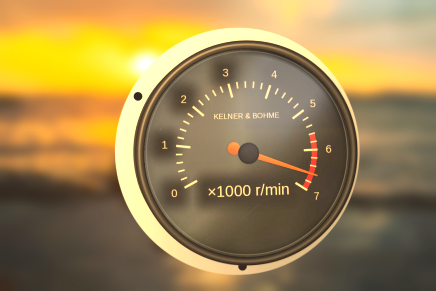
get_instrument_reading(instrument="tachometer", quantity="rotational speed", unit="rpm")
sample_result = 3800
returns 6600
